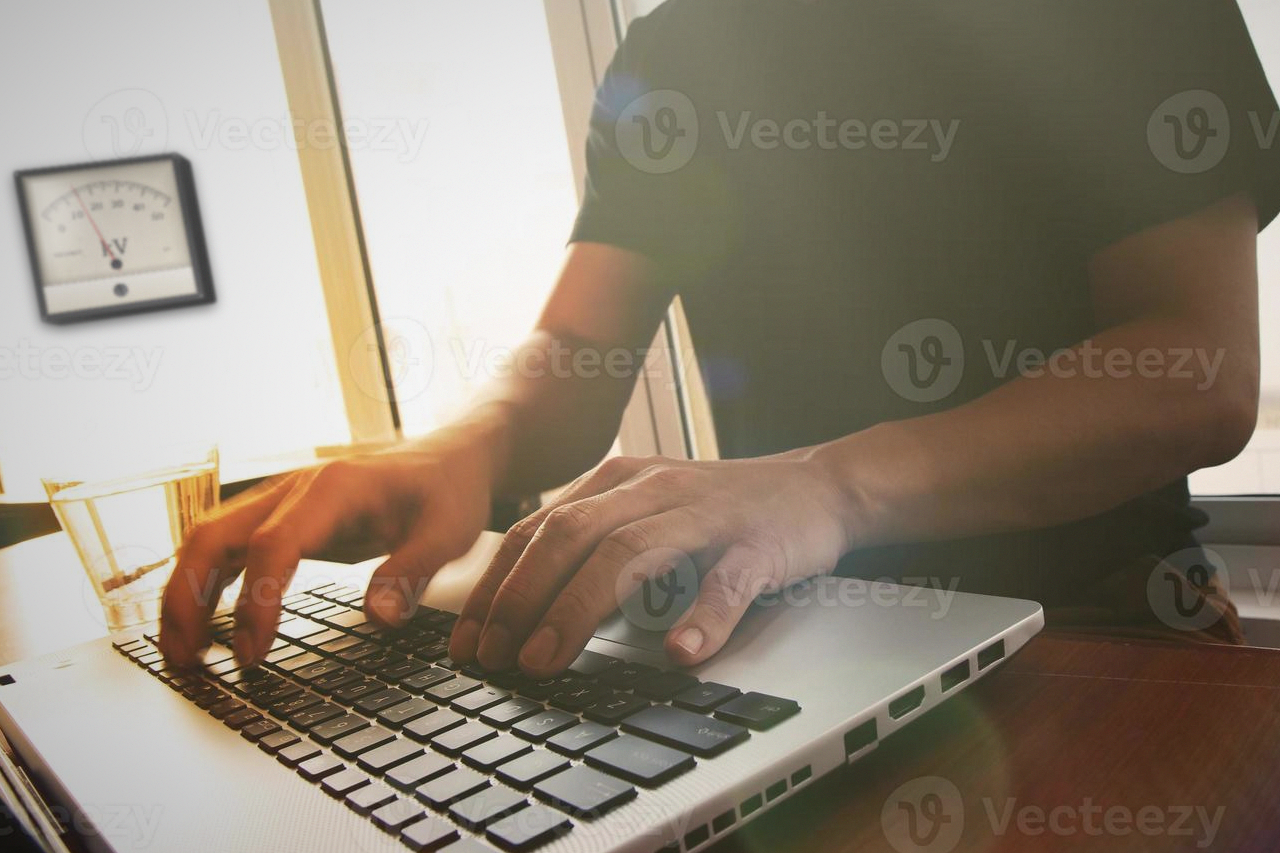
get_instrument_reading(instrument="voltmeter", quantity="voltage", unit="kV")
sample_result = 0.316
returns 15
